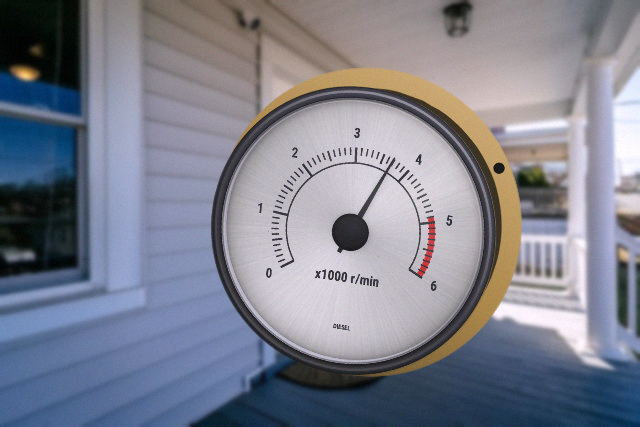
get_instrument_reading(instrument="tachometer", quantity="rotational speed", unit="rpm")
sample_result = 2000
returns 3700
